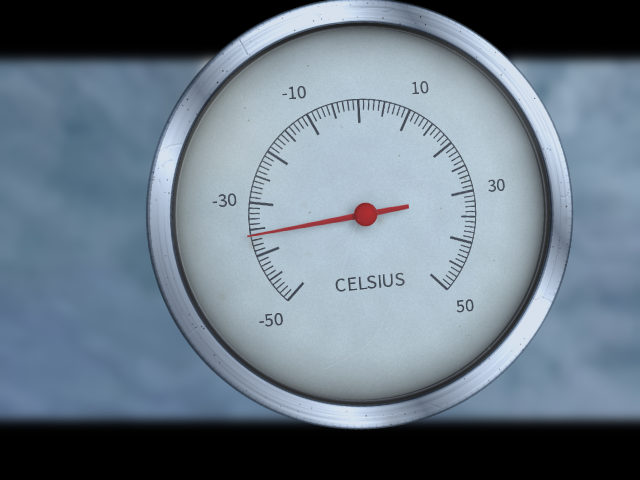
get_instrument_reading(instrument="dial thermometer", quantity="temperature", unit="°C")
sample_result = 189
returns -36
